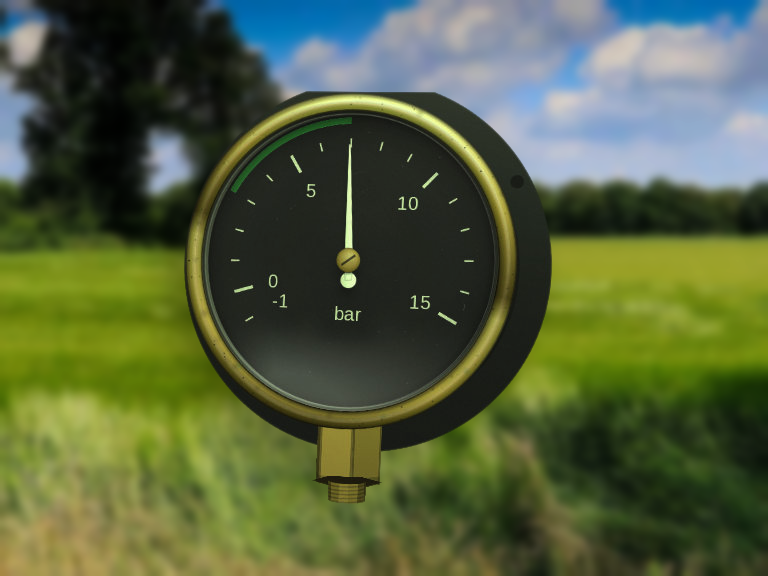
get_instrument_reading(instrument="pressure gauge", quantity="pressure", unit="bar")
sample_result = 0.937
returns 7
